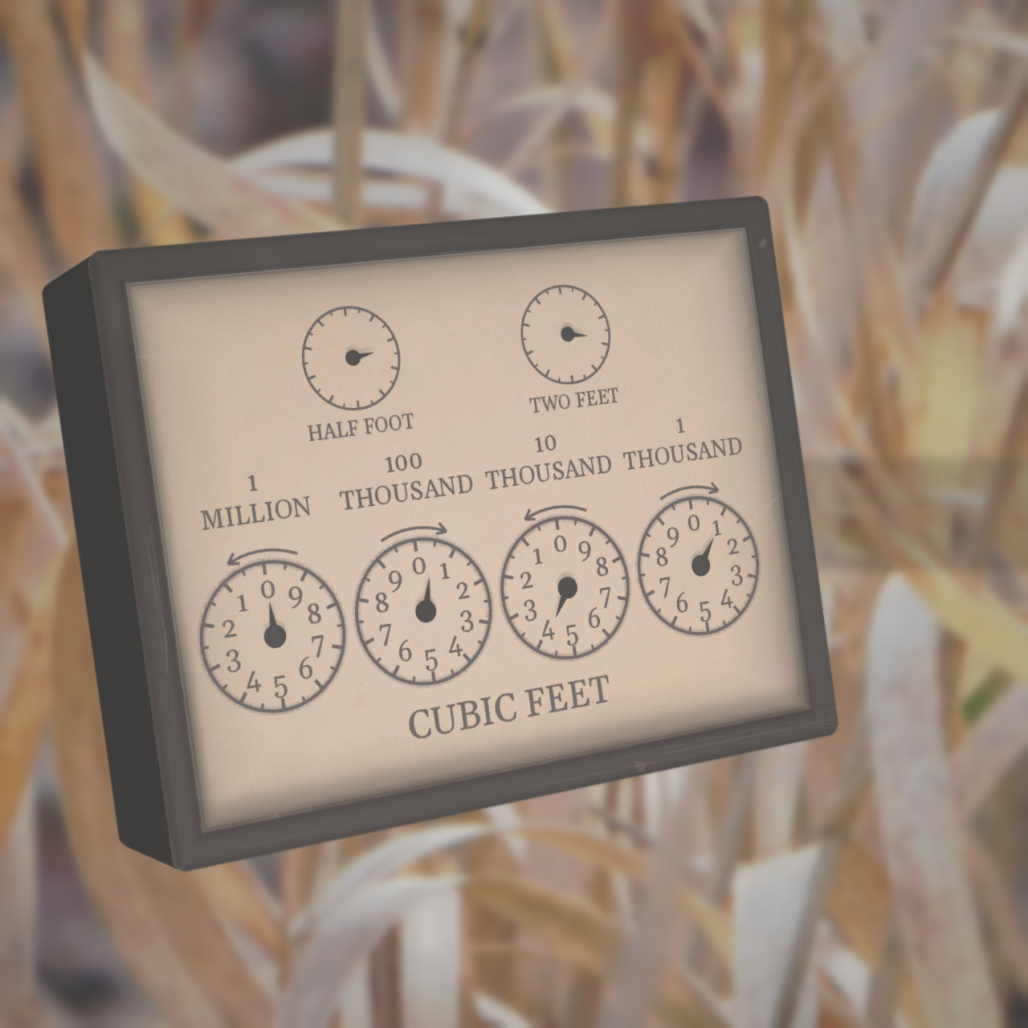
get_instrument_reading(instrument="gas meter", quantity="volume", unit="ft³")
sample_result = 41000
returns 4100
